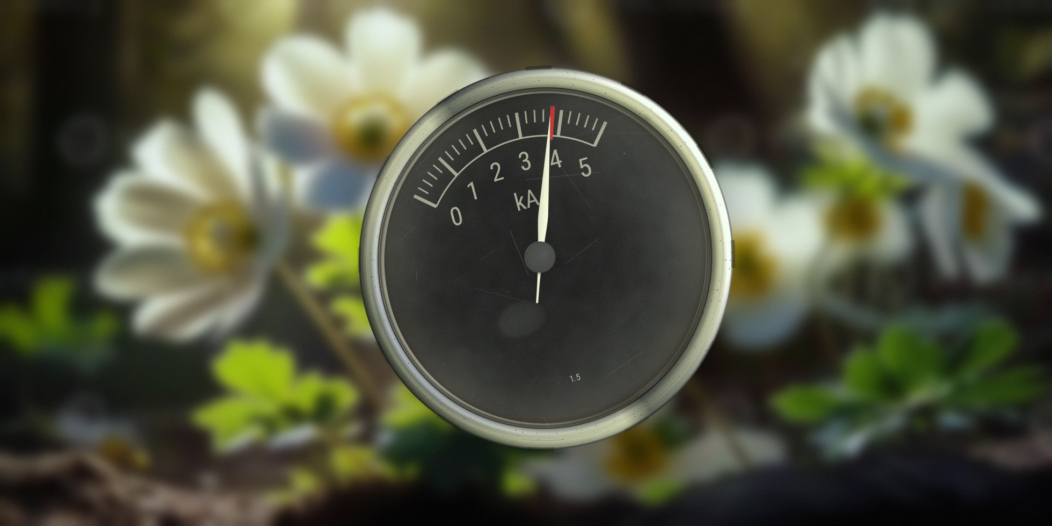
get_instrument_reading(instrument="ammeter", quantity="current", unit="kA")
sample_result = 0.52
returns 3.8
